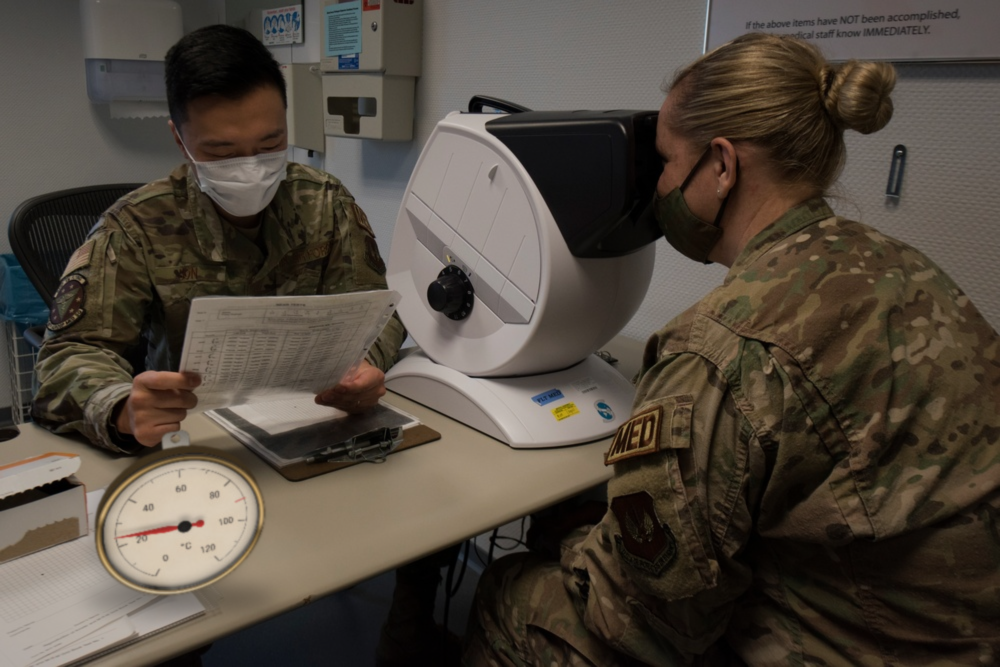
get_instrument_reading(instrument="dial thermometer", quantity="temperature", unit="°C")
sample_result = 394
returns 25
